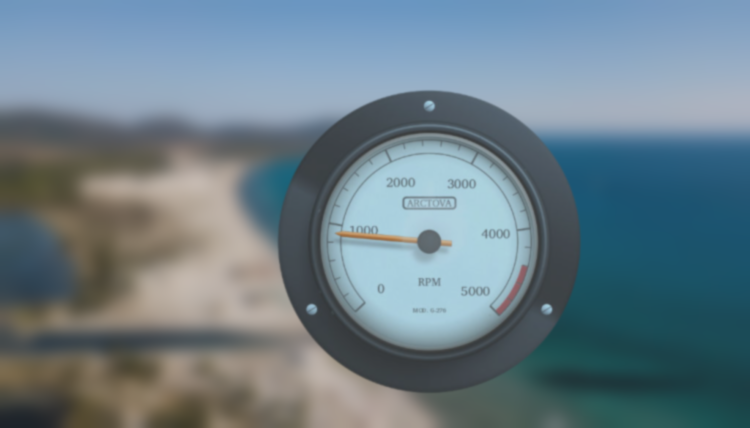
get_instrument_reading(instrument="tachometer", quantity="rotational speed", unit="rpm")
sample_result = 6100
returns 900
